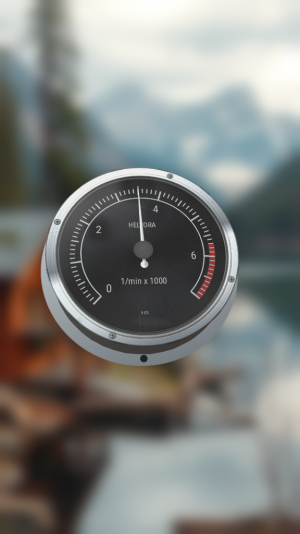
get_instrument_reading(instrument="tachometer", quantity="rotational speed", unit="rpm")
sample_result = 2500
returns 3500
